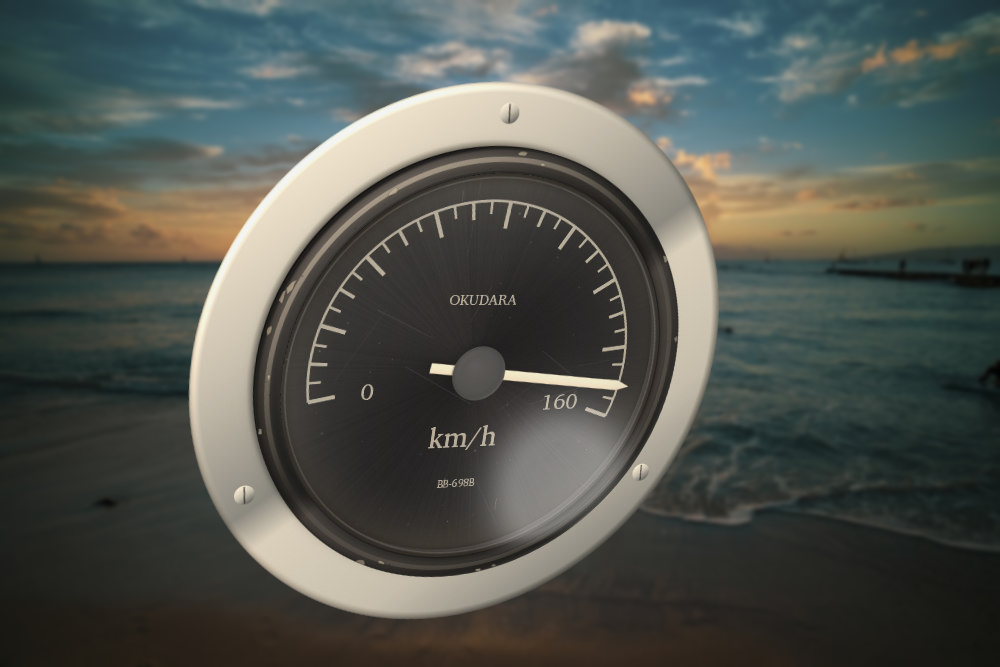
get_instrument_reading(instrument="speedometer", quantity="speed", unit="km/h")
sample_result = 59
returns 150
